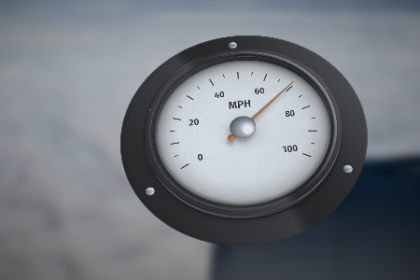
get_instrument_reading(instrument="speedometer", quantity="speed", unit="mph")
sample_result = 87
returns 70
